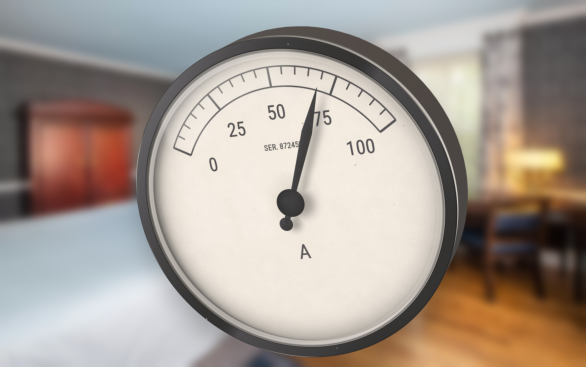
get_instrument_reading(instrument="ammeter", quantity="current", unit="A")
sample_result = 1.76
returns 70
